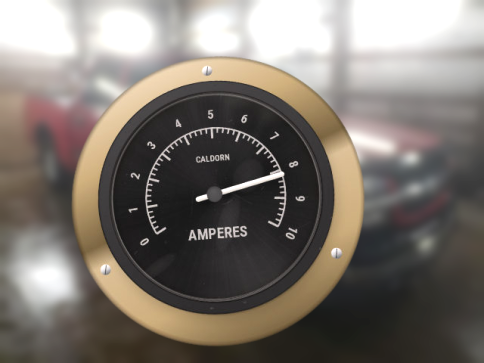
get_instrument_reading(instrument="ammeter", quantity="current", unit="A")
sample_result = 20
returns 8.2
